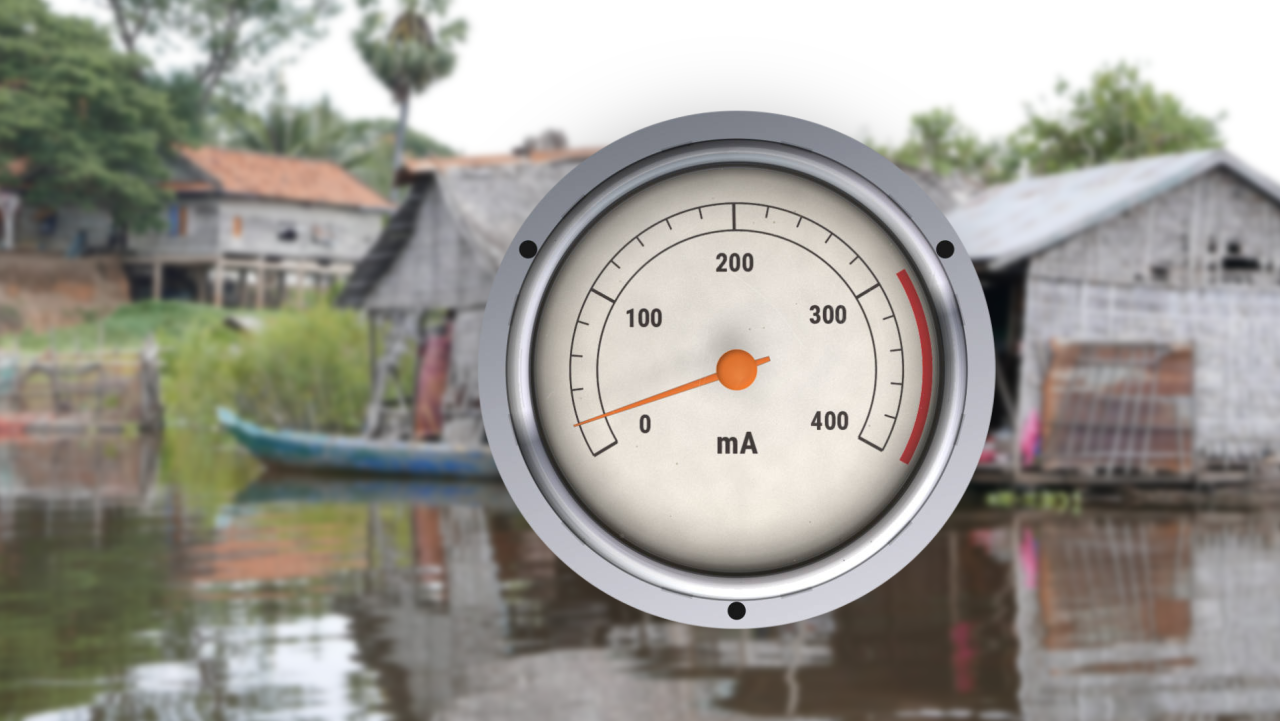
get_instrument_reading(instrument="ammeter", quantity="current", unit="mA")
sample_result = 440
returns 20
